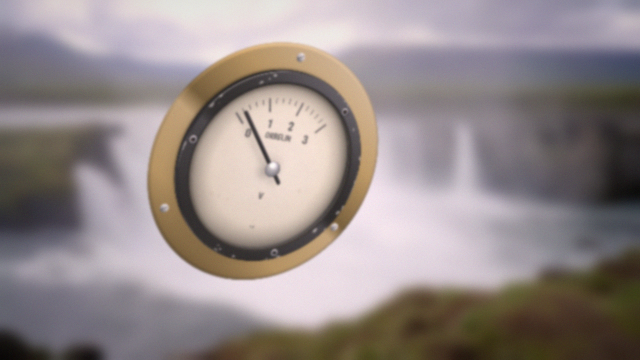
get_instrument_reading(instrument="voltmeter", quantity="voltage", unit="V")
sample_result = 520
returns 0.2
